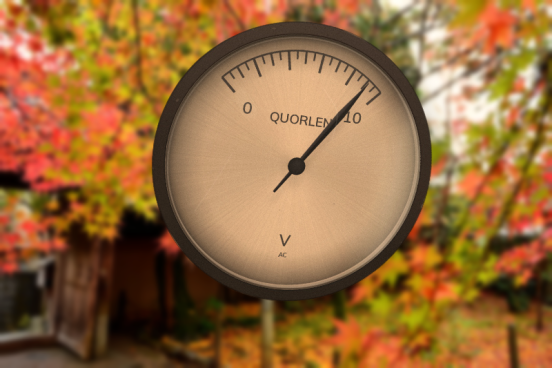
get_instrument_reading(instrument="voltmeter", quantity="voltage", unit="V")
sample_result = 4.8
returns 9
